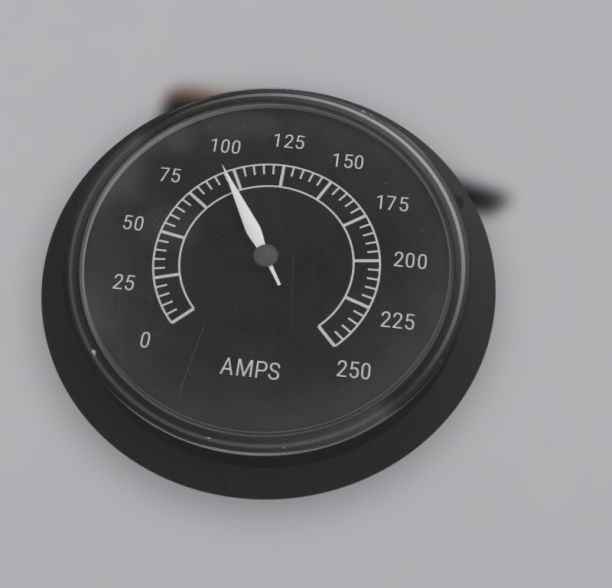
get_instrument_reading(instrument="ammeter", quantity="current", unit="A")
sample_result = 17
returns 95
